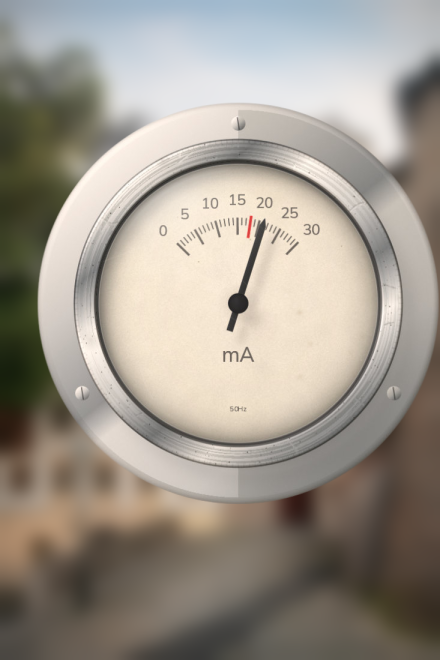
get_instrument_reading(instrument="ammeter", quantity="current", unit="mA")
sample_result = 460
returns 21
